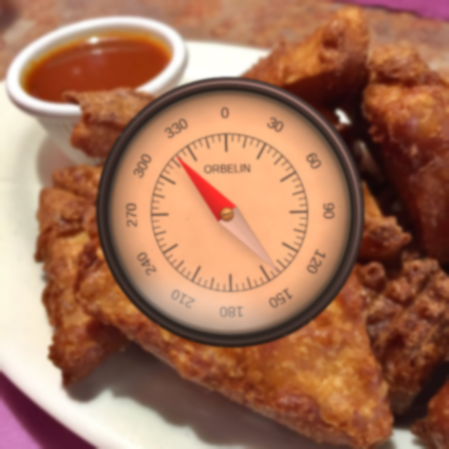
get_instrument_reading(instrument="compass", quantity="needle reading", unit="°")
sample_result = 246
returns 320
